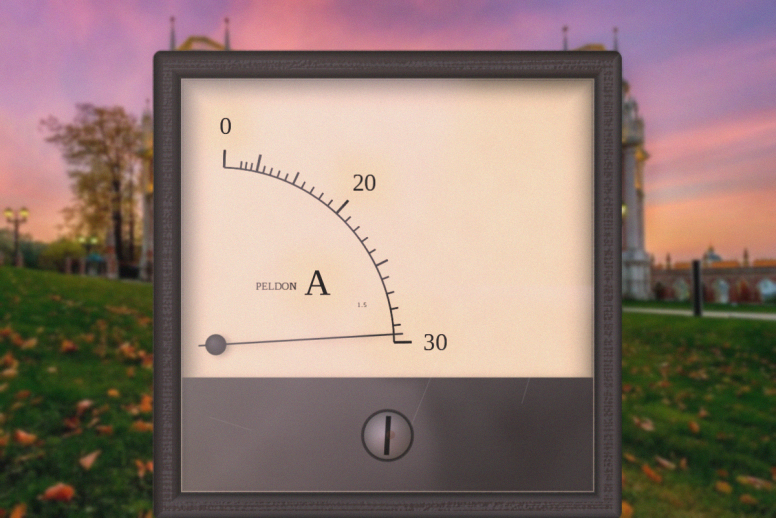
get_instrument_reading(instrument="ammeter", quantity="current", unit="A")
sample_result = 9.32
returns 29.5
